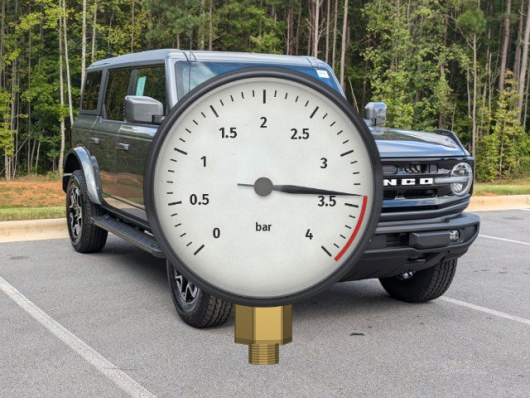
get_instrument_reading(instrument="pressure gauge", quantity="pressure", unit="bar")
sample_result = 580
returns 3.4
